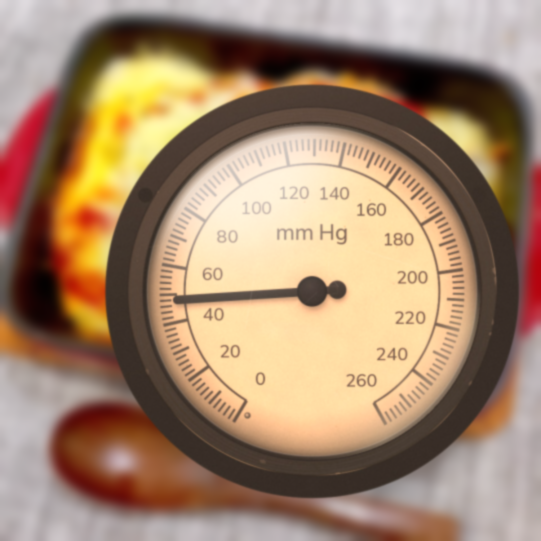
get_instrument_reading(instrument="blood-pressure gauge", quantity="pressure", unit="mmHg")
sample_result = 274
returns 48
